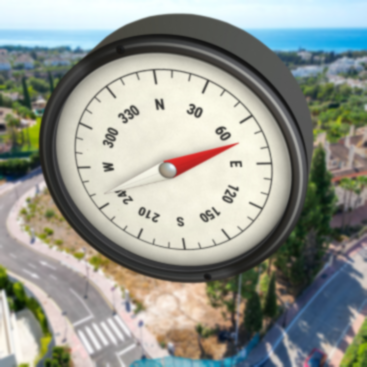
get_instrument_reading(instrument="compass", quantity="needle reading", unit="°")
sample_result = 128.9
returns 70
